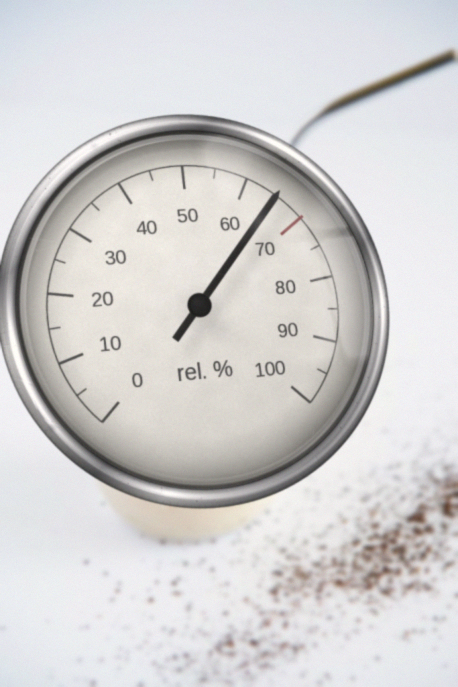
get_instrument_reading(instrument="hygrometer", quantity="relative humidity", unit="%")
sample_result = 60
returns 65
